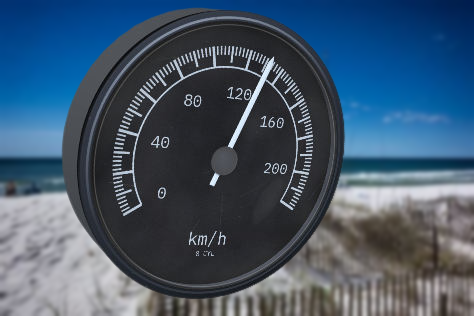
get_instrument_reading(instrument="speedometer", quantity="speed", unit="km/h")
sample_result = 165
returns 130
